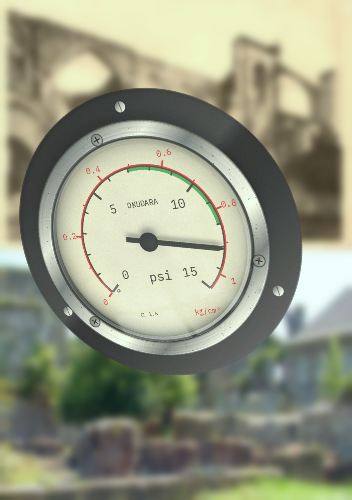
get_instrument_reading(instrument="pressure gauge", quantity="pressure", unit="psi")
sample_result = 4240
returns 13
